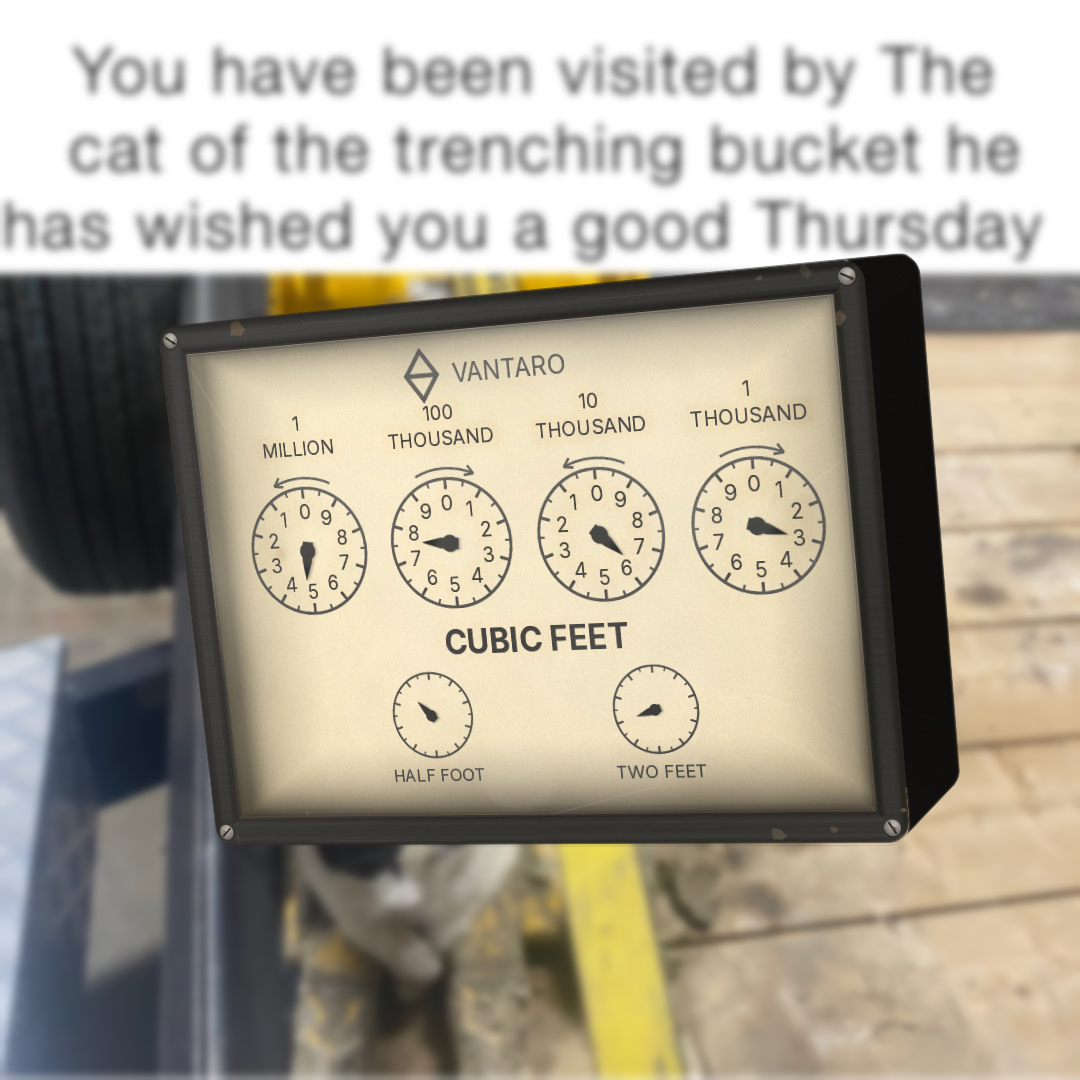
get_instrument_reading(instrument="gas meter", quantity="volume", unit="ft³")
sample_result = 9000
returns 476300
